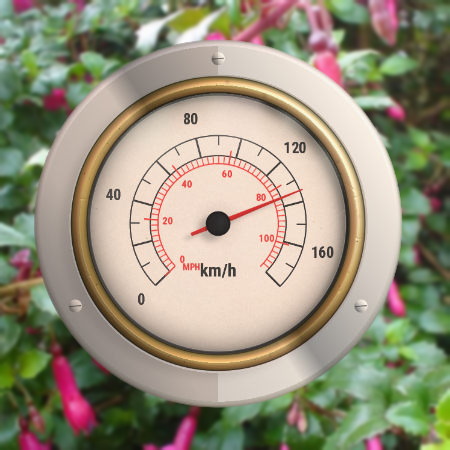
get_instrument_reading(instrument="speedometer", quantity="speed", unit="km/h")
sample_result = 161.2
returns 135
